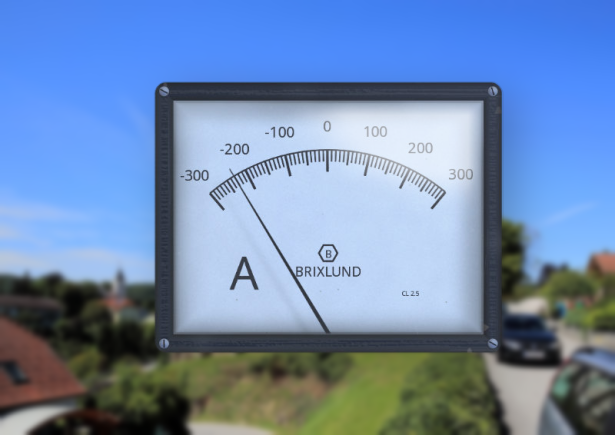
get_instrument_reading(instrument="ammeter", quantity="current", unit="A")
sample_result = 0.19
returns -230
